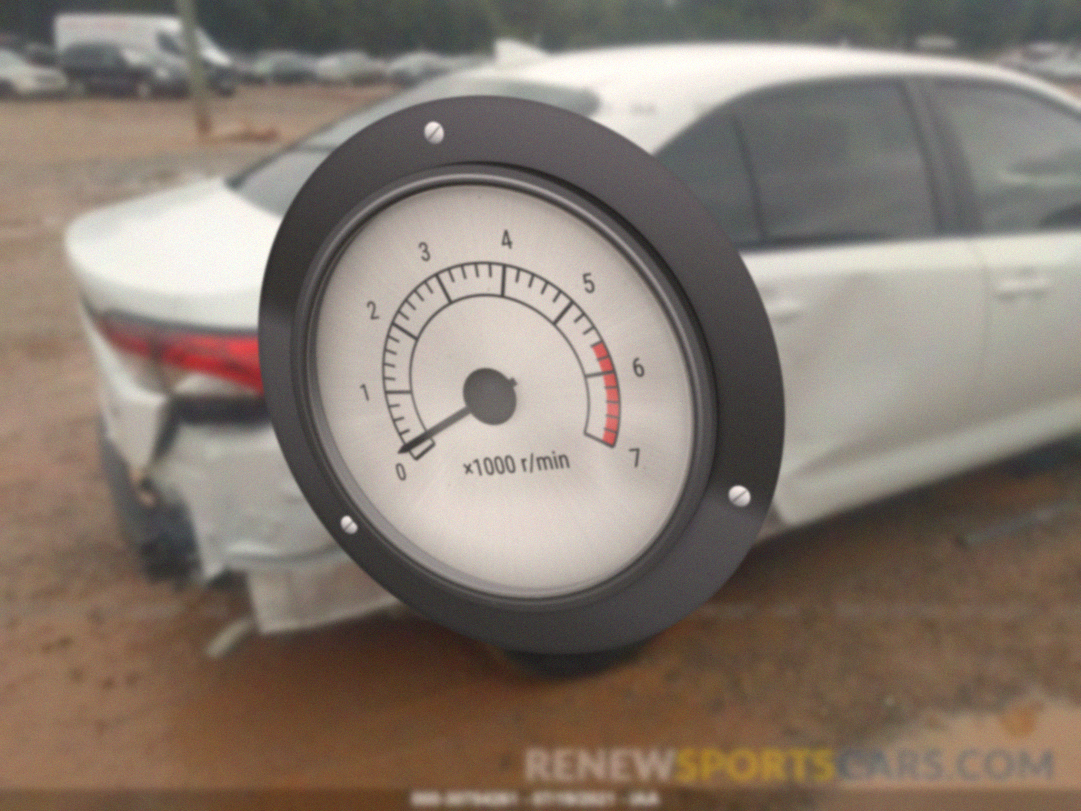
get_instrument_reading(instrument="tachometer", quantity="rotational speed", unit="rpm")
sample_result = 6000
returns 200
